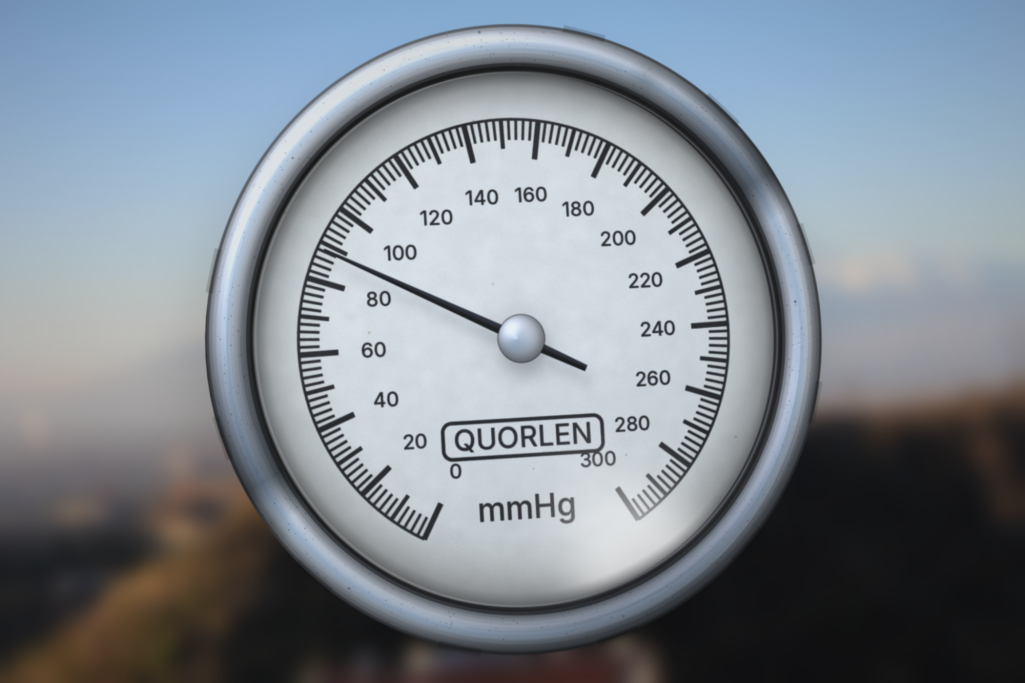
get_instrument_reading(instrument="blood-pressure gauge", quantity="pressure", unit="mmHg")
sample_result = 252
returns 88
